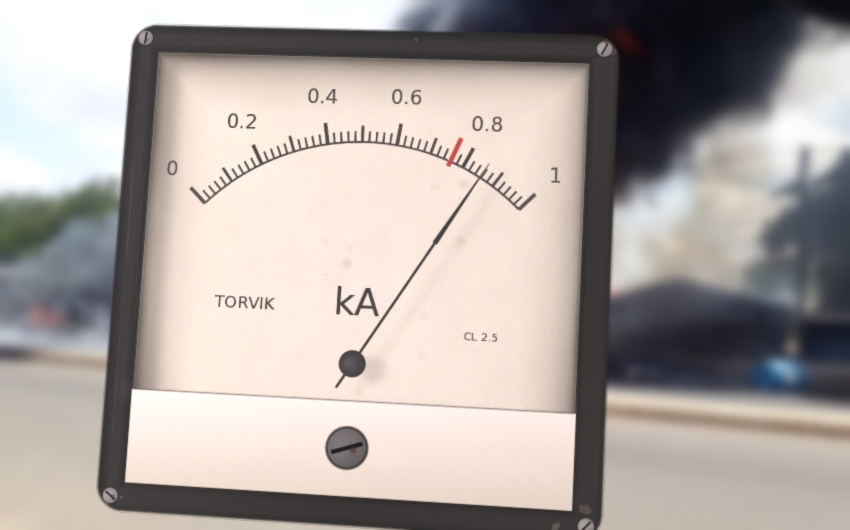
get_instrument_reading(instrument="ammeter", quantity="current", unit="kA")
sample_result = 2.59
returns 0.86
